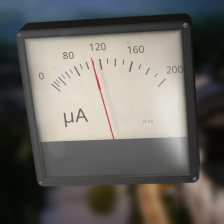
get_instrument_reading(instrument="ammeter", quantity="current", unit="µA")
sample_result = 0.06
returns 110
